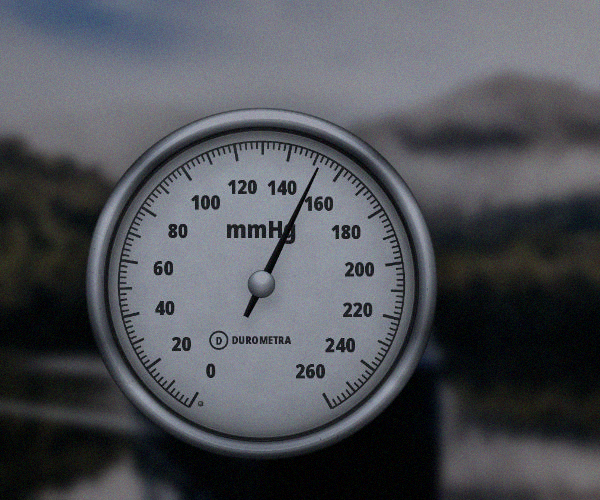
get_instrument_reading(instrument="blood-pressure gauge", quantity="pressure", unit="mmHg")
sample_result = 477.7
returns 152
